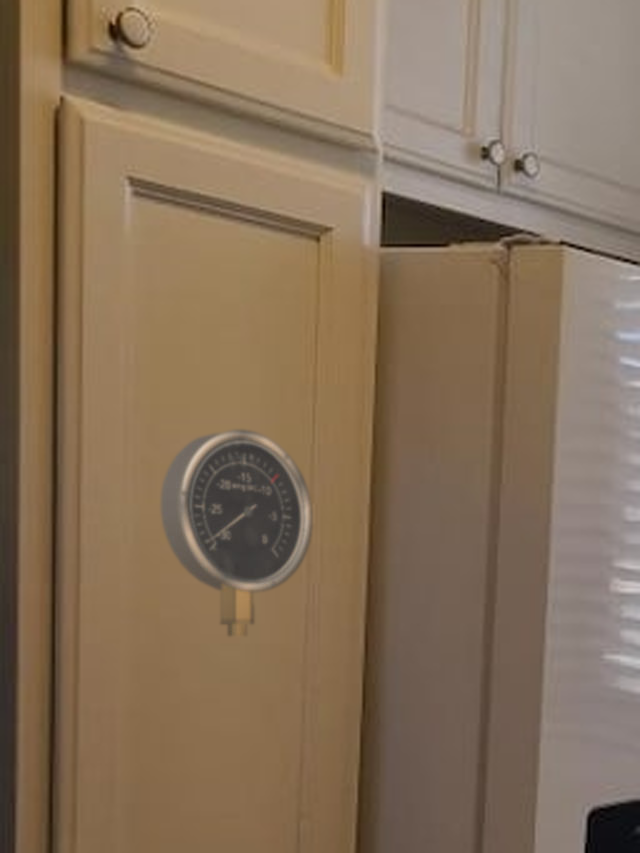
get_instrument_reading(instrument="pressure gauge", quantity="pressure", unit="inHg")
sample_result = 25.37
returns -29
